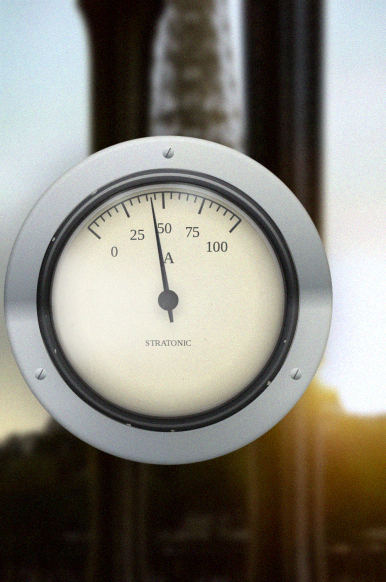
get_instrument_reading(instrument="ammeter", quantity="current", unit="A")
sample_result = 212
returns 42.5
